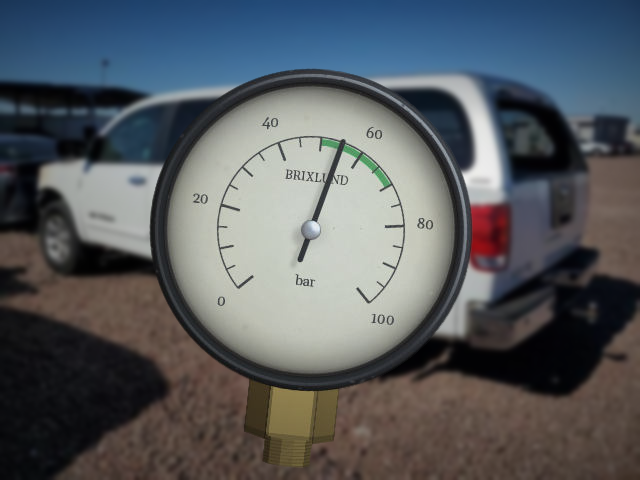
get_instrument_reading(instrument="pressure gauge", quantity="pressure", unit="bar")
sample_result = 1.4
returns 55
